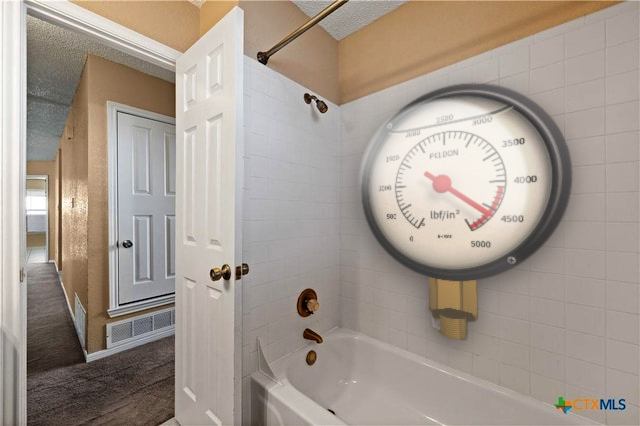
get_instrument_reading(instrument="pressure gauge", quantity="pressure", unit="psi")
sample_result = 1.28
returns 4600
